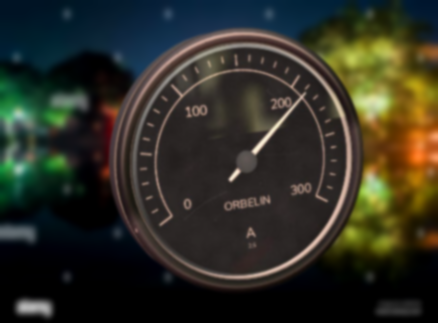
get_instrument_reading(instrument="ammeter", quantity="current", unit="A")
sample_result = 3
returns 210
